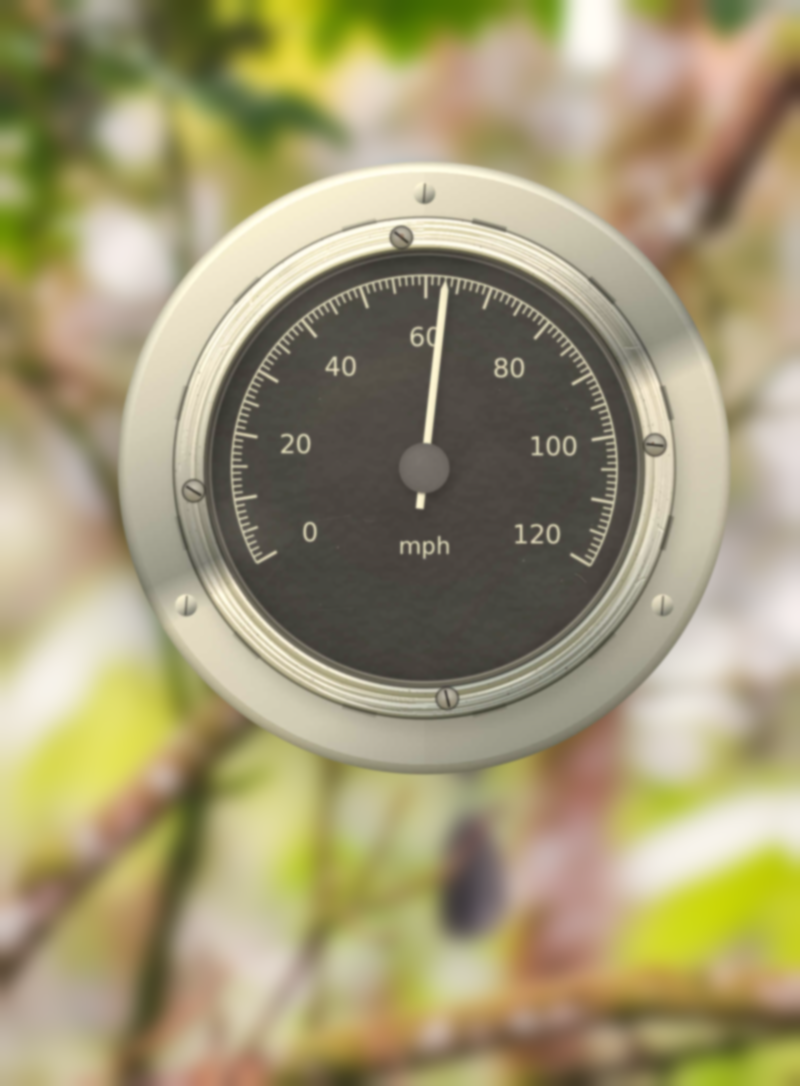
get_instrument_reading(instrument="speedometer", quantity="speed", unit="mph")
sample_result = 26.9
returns 63
